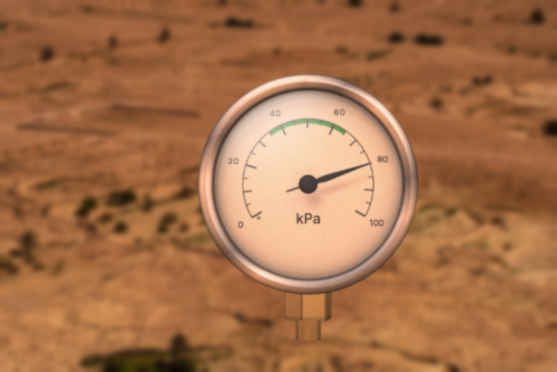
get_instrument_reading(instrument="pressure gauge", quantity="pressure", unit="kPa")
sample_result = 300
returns 80
